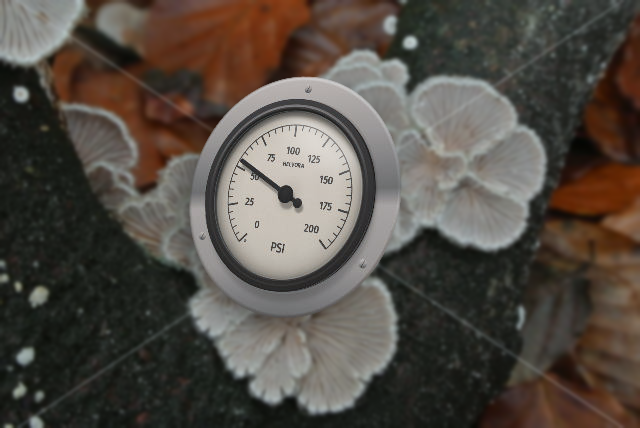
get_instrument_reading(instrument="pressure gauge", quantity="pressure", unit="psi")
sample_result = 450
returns 55
